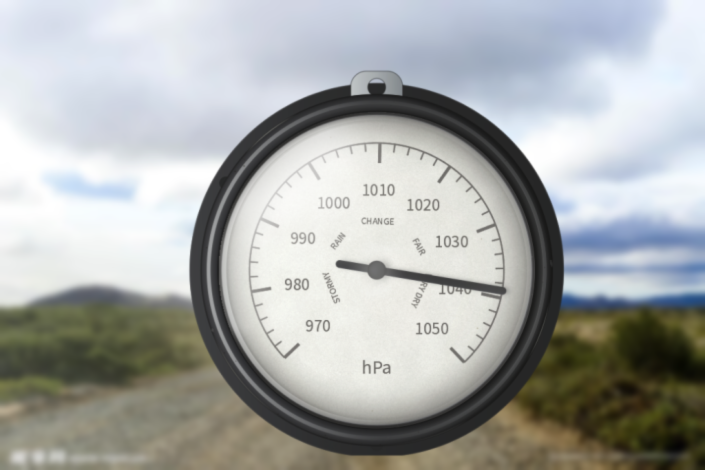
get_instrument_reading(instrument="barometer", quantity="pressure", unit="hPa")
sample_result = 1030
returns 1039
